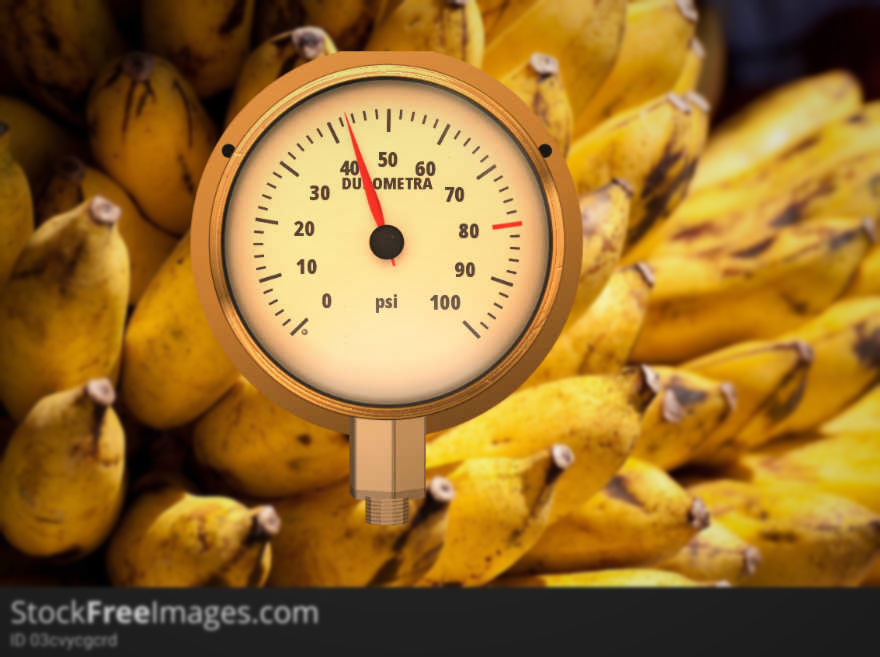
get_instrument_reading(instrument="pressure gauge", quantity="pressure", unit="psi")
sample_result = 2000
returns 43
